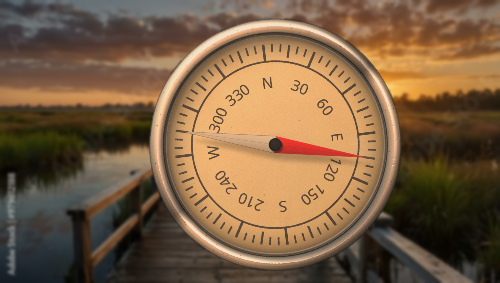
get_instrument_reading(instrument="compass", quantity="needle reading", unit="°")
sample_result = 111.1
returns 105
